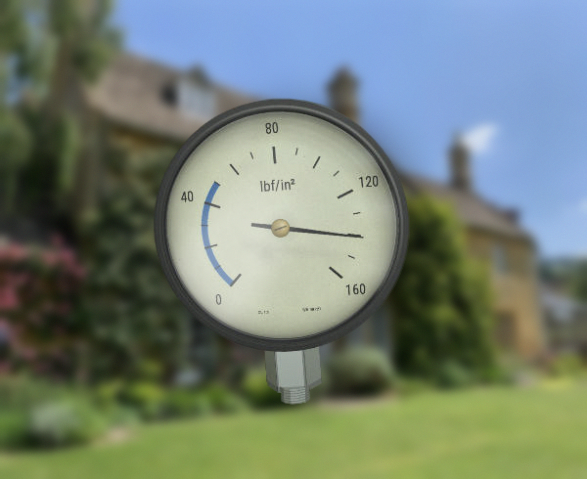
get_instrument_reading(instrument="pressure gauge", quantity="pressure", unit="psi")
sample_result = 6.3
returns 140
